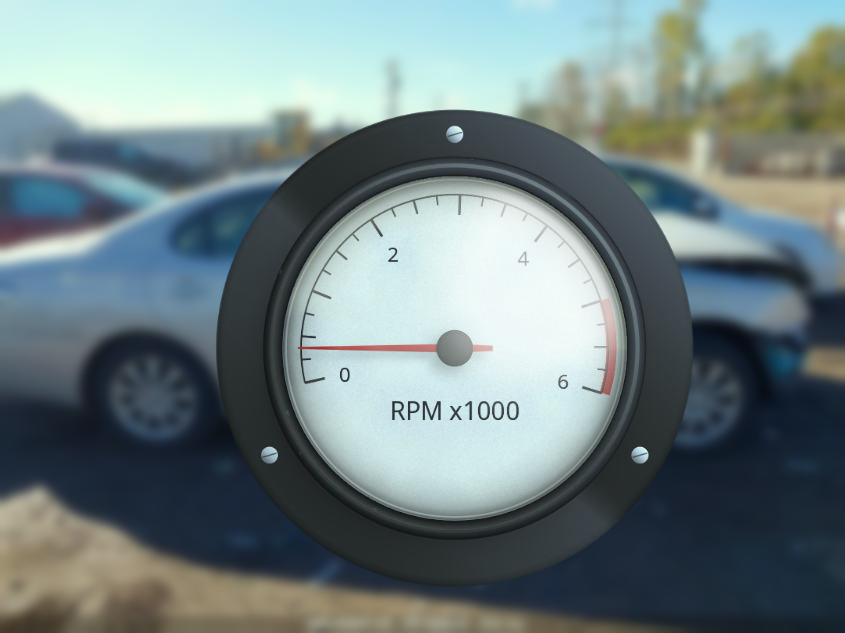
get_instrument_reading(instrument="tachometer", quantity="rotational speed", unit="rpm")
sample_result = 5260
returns 375
